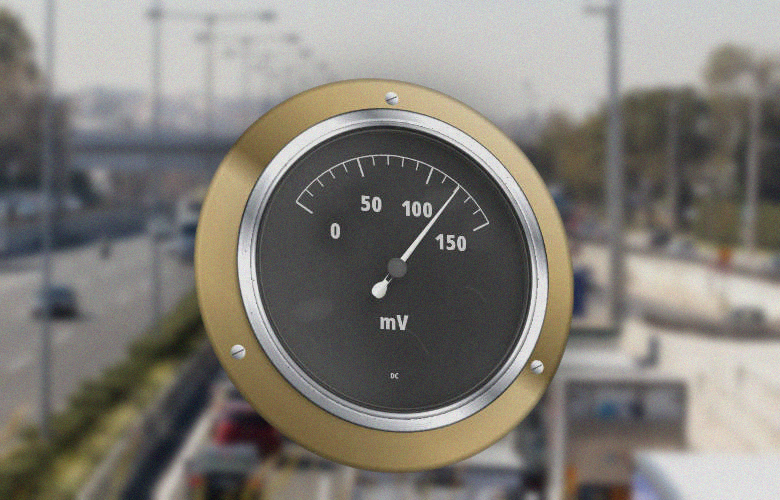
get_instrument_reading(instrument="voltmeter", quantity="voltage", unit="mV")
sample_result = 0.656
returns 120
